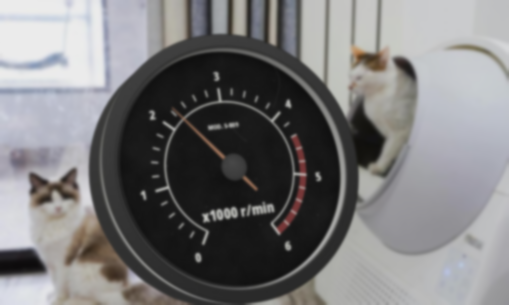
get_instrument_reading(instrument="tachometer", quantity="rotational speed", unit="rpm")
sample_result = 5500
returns 2200
